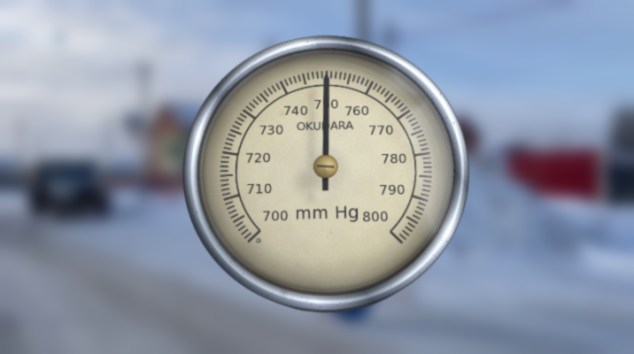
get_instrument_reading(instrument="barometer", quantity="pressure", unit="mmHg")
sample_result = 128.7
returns 750
